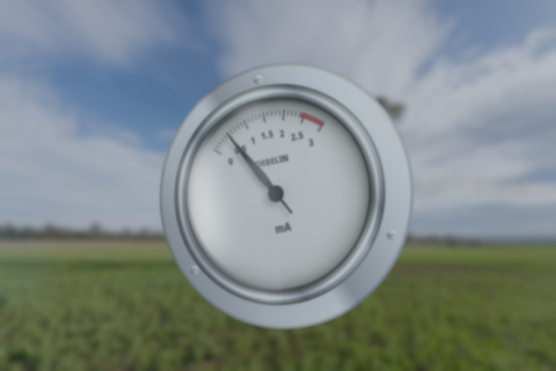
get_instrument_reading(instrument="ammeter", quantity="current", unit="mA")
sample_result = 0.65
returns 0.5
